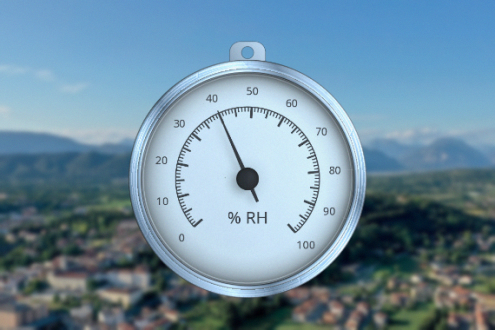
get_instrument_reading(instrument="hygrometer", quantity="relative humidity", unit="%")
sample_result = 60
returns 40
